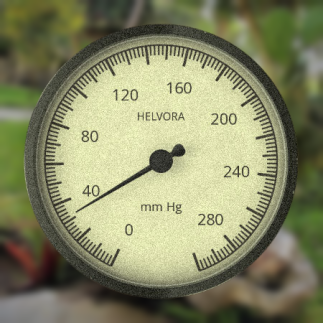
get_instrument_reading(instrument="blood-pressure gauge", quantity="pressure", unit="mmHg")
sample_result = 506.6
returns 32
